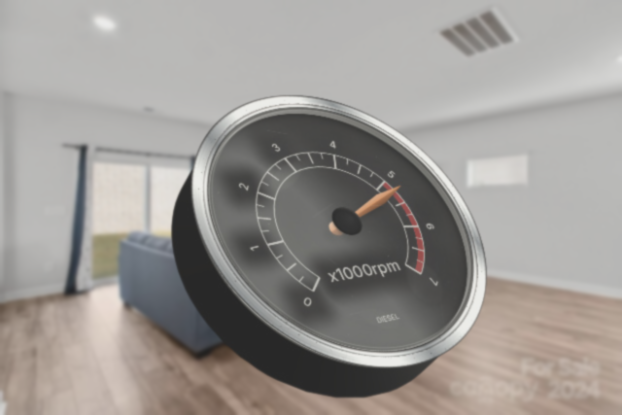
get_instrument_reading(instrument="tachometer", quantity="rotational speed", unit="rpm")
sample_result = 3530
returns 5250
